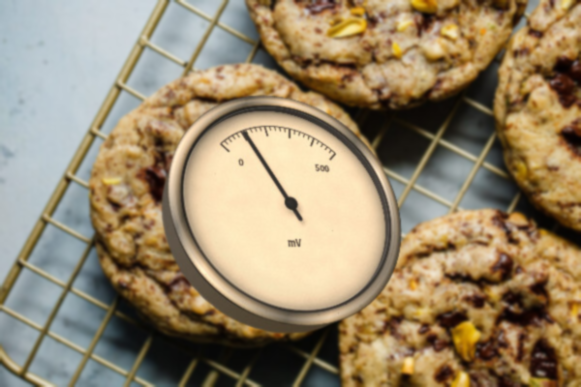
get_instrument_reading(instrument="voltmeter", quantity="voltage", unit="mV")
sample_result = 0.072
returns 100
